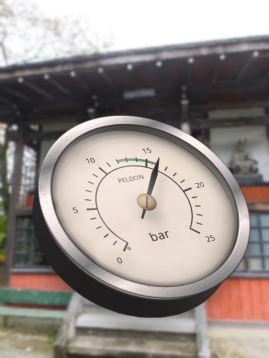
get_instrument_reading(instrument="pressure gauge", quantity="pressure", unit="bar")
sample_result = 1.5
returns 16
